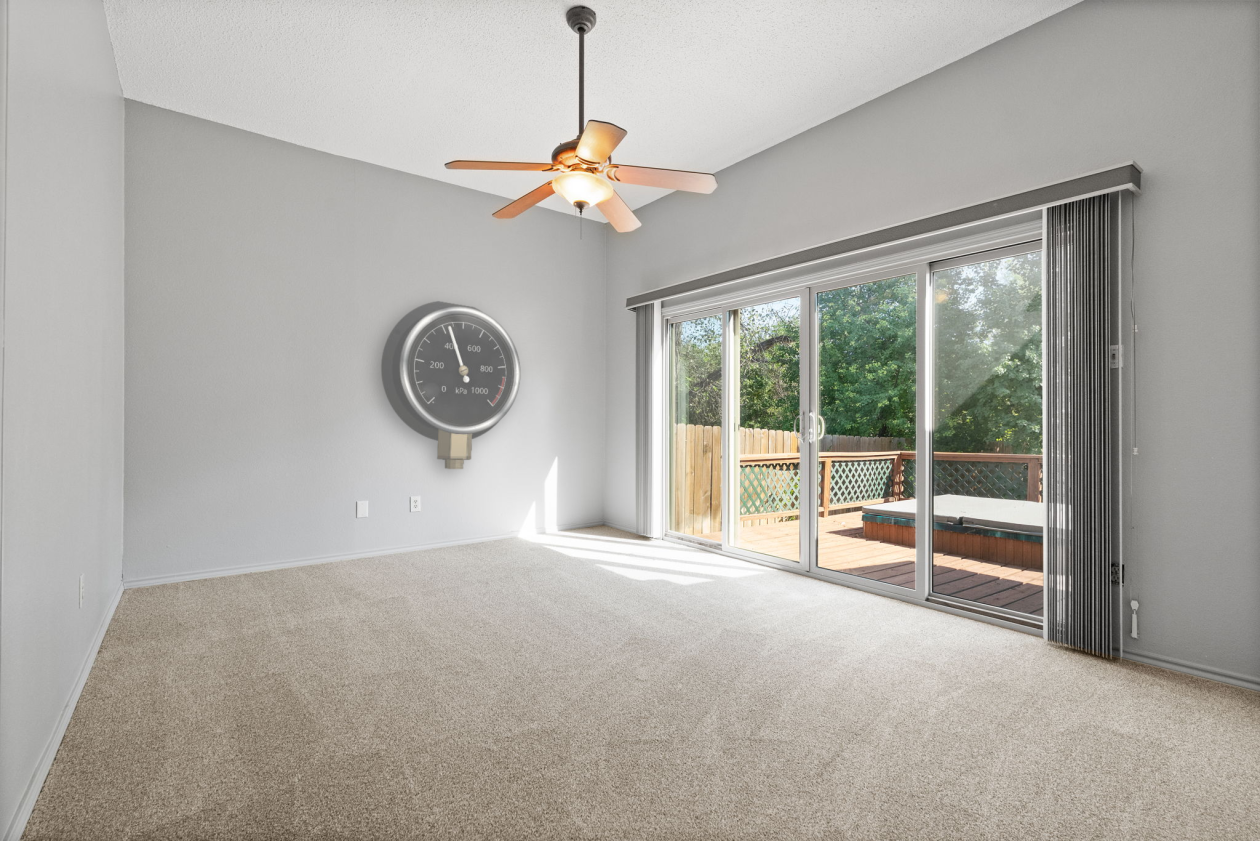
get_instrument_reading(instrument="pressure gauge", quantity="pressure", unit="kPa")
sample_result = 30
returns 425
